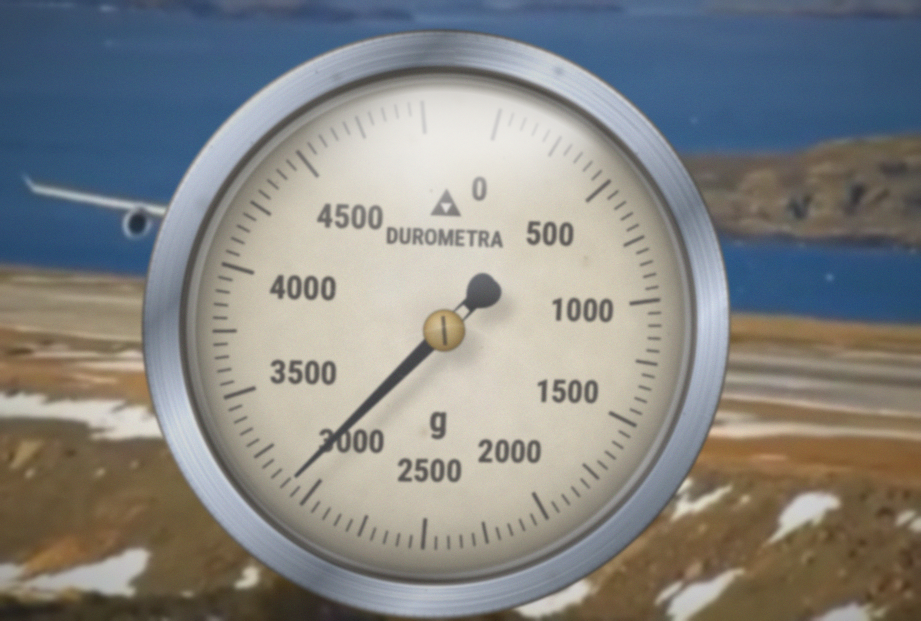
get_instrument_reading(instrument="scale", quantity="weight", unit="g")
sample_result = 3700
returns 3100
